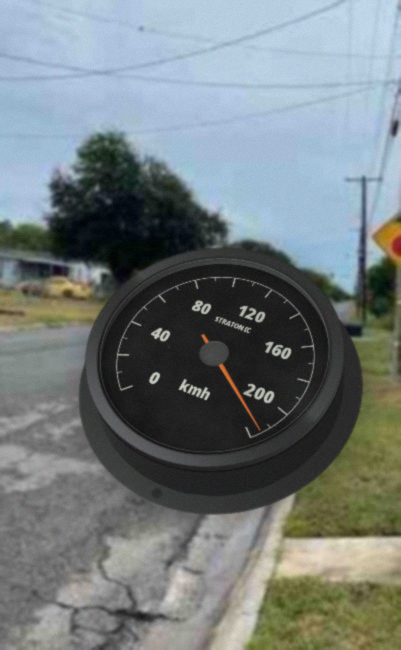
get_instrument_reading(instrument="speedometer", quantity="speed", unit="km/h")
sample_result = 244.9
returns 215
